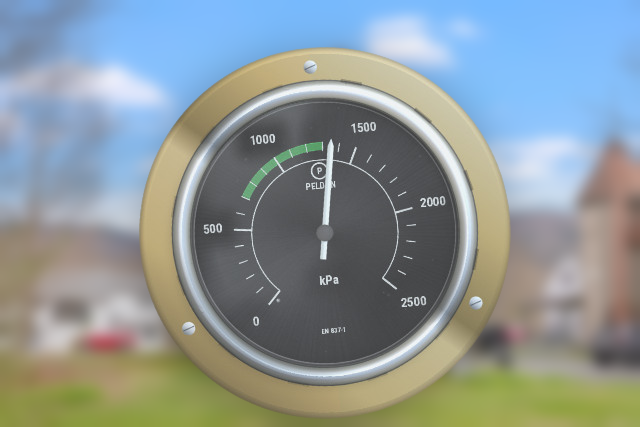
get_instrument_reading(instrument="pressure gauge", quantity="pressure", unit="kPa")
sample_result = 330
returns 1350
